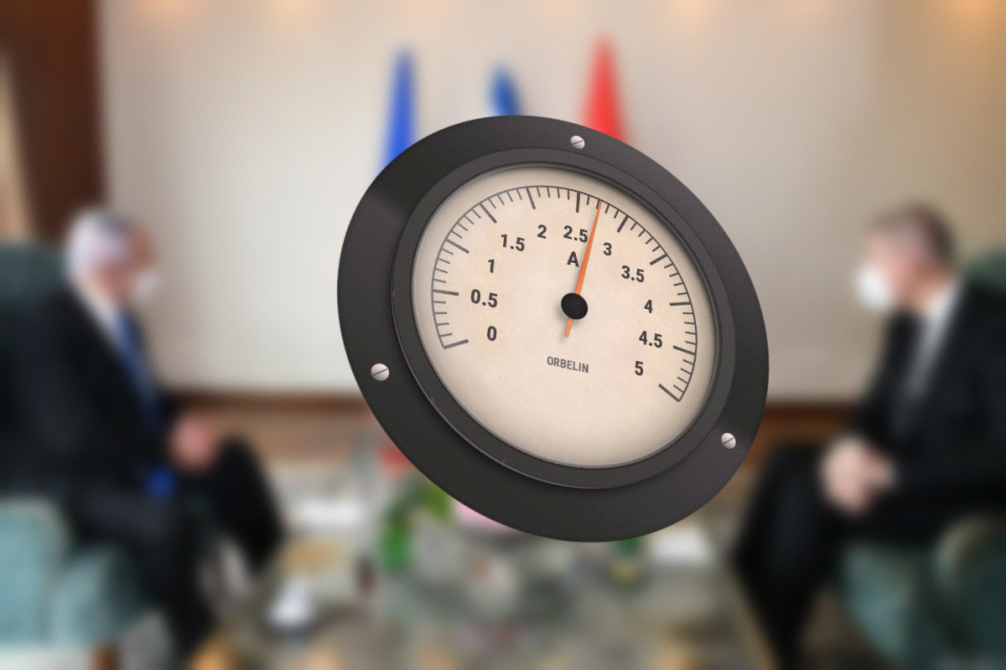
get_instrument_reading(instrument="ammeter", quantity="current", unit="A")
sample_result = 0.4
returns 2.7
